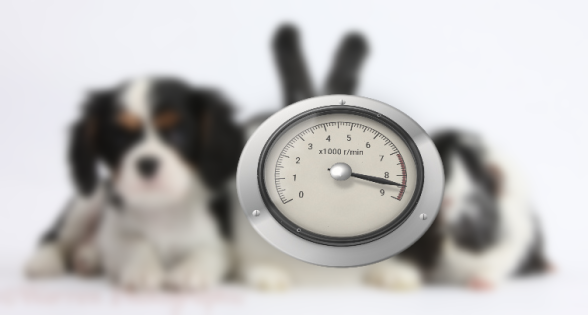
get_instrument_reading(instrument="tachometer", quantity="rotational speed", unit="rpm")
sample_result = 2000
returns 8500
